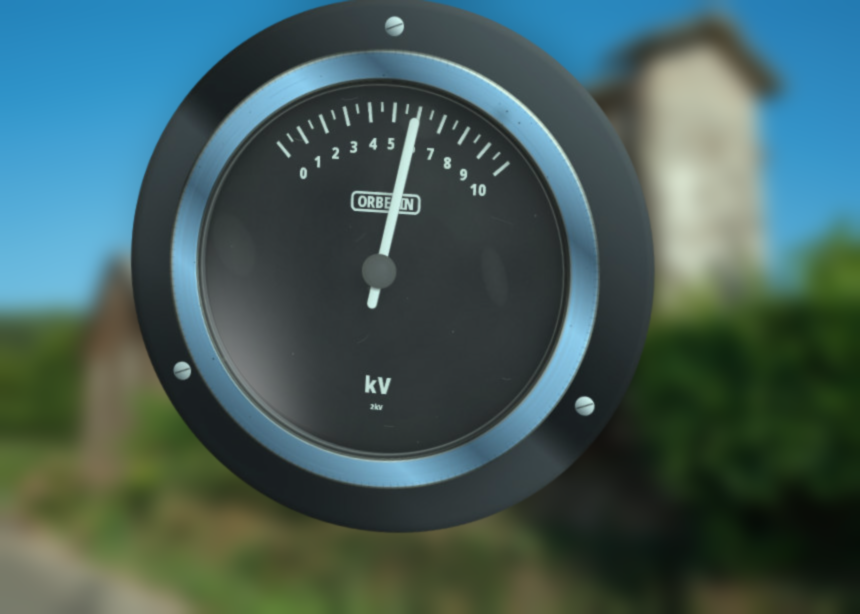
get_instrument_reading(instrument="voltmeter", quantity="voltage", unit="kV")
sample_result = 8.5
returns 6
